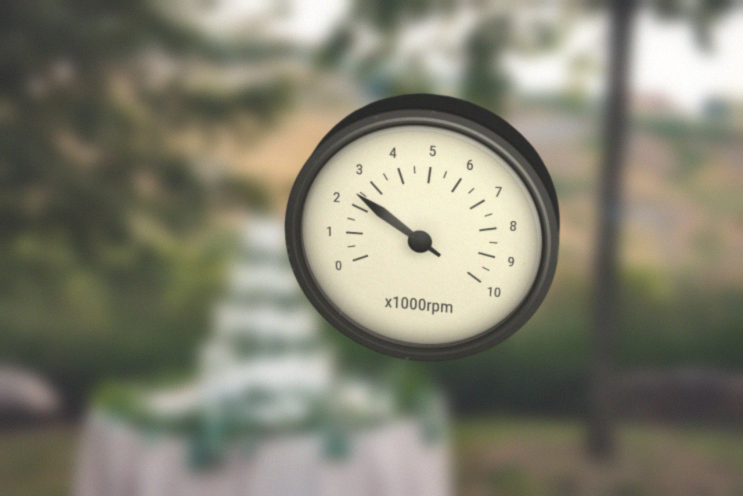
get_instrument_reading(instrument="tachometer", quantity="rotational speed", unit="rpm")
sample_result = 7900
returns 2500
